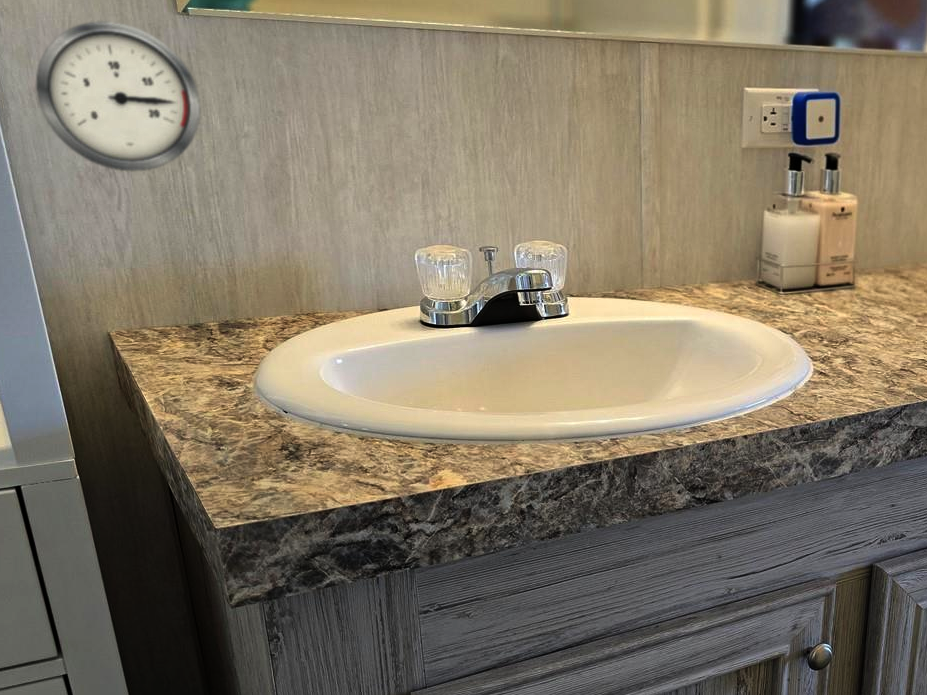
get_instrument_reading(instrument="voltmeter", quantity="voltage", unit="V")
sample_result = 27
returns 18
